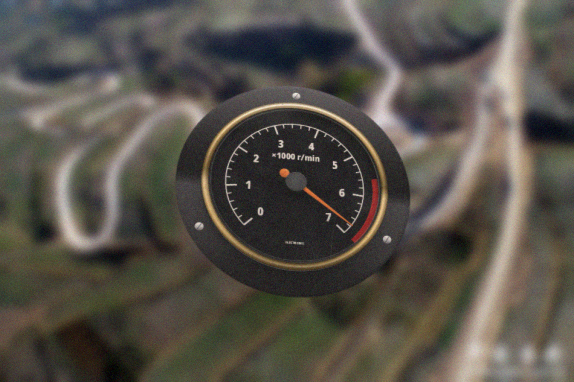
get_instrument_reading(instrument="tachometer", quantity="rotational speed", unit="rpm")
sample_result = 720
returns 6800
